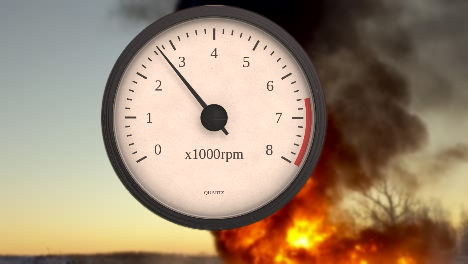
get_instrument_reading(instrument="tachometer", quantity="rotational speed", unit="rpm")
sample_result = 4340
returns 2700
